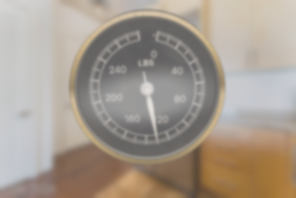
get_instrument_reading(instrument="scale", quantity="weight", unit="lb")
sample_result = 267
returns 130
